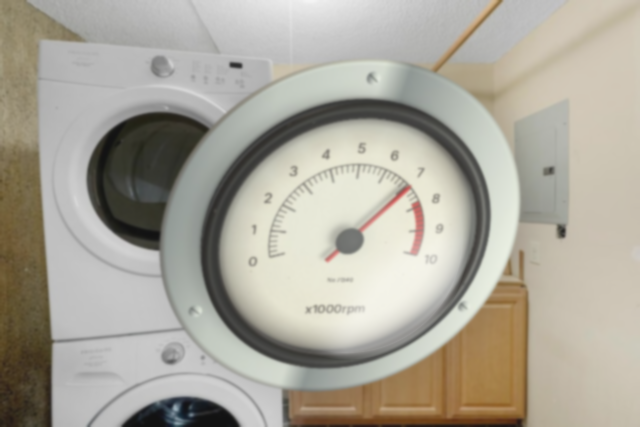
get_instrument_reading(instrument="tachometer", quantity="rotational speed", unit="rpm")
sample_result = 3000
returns 7000
